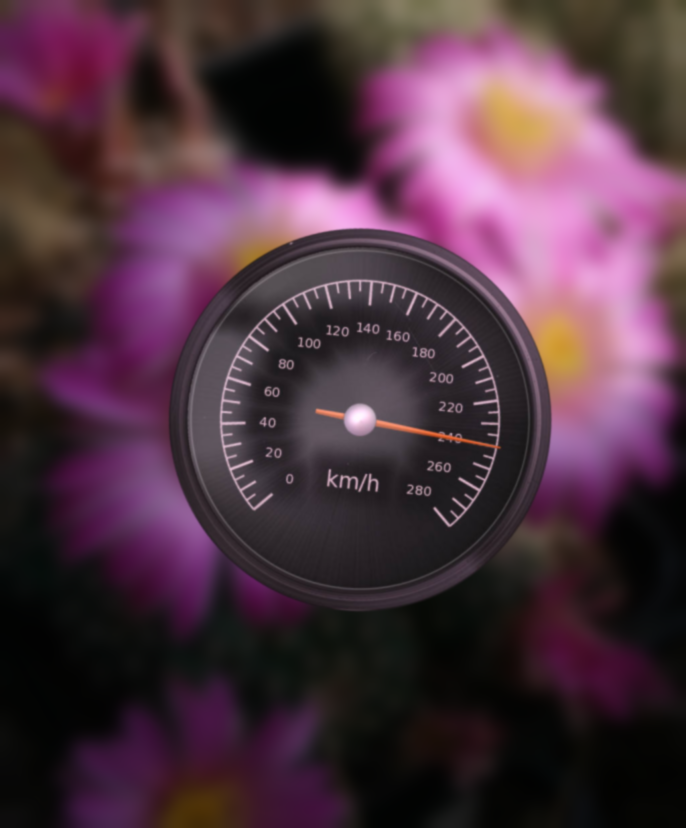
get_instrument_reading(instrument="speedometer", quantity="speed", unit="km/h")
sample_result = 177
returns 240
